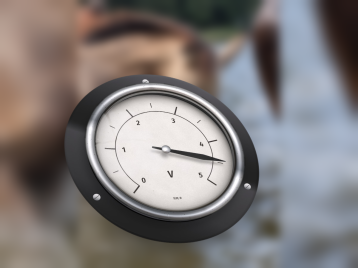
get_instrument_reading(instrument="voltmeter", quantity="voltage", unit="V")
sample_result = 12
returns 4.5
